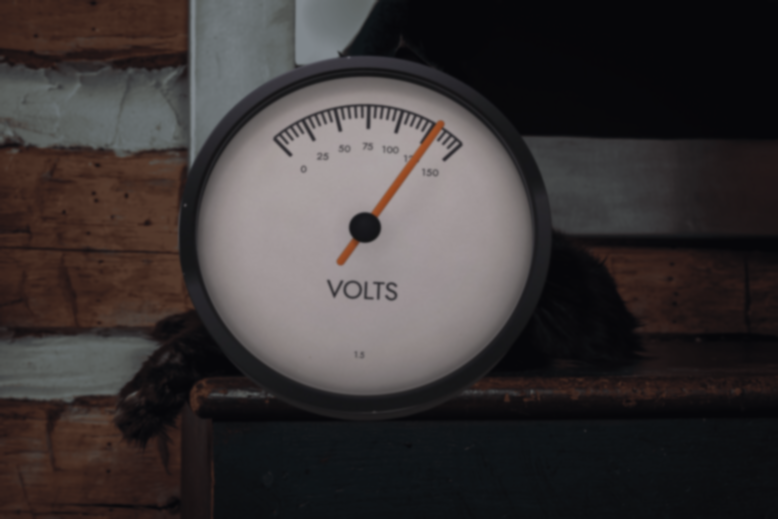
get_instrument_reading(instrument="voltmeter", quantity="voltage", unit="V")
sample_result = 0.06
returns 130
